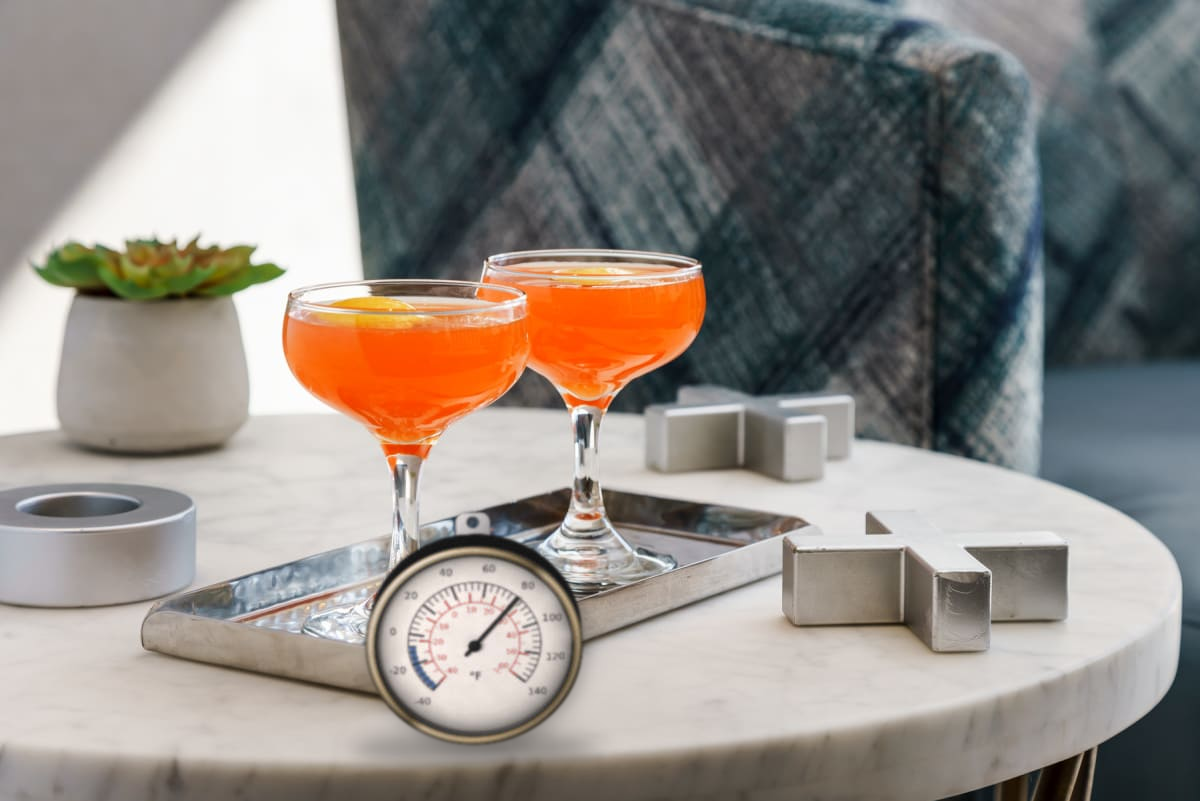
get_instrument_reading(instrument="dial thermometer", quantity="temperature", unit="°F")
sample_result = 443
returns 80
